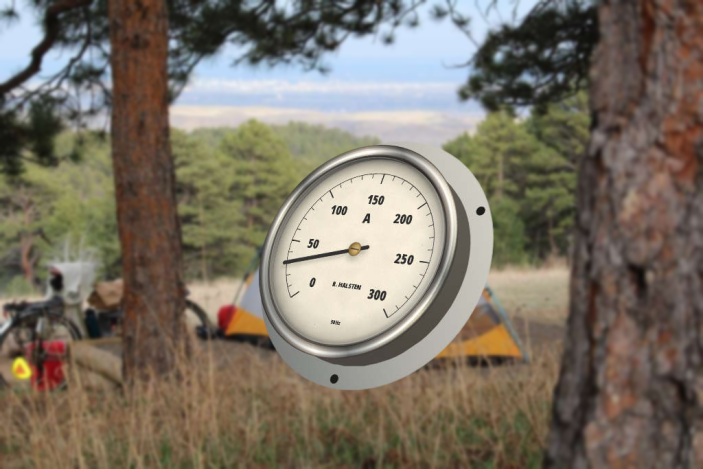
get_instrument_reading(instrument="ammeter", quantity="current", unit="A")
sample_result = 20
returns 30
